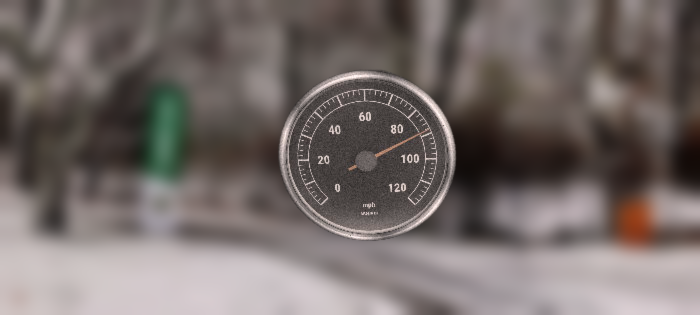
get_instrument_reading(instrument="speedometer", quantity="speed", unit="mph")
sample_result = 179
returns 88
